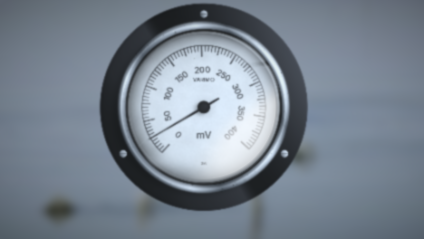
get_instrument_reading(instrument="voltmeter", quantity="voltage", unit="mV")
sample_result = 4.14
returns 25
